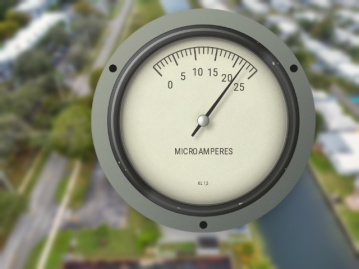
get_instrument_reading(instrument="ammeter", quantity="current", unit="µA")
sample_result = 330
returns 22
